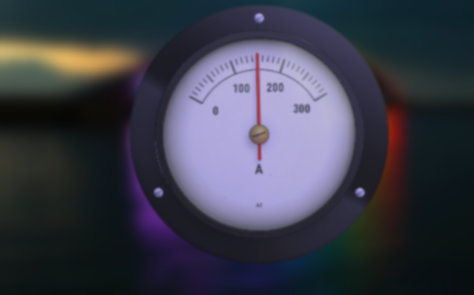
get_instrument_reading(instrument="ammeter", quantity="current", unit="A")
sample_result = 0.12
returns 150
